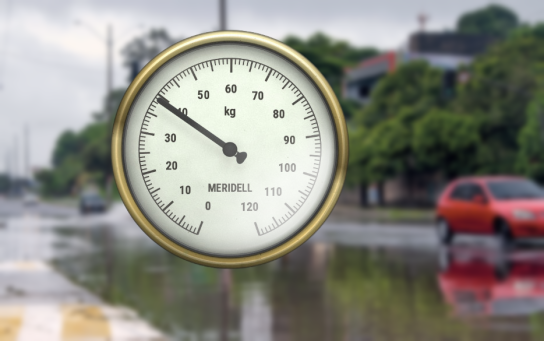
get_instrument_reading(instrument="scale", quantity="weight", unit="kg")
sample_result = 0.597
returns 39
